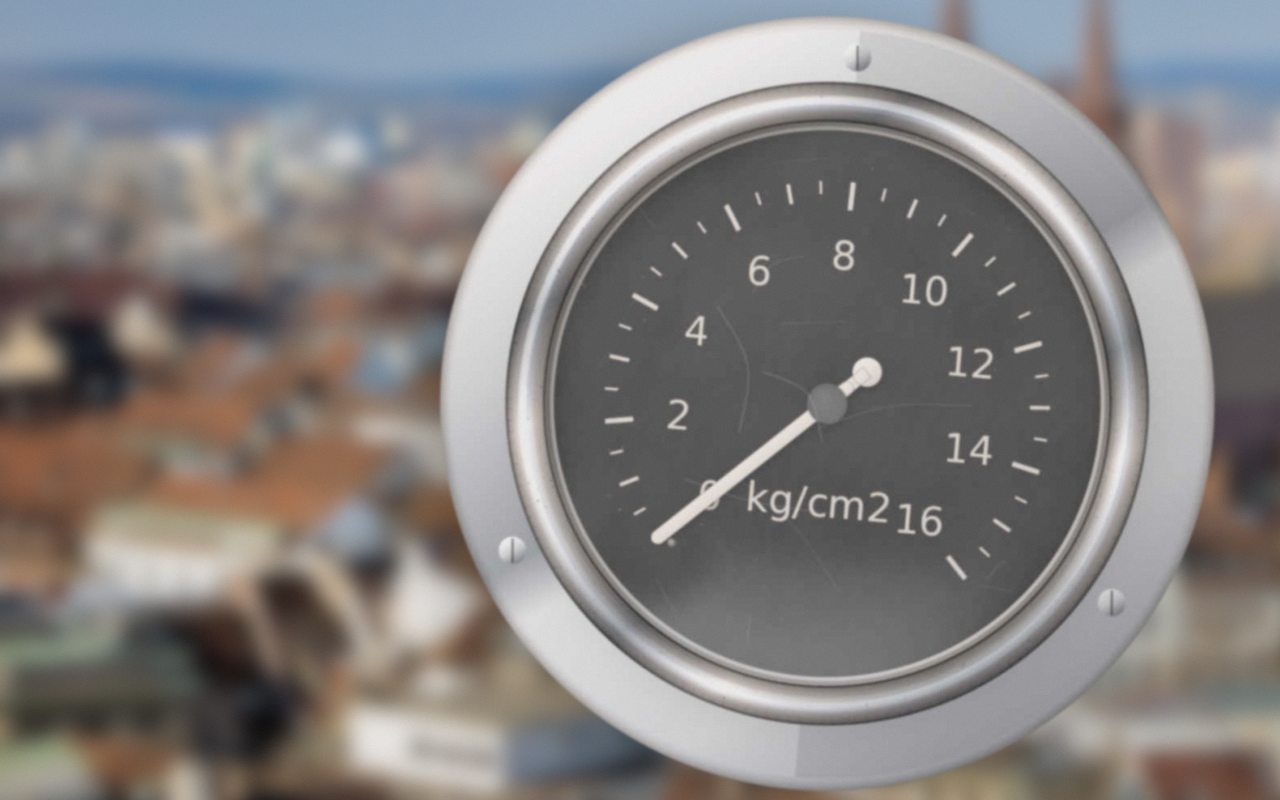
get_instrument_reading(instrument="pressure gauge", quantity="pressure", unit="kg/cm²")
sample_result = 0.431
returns 0
